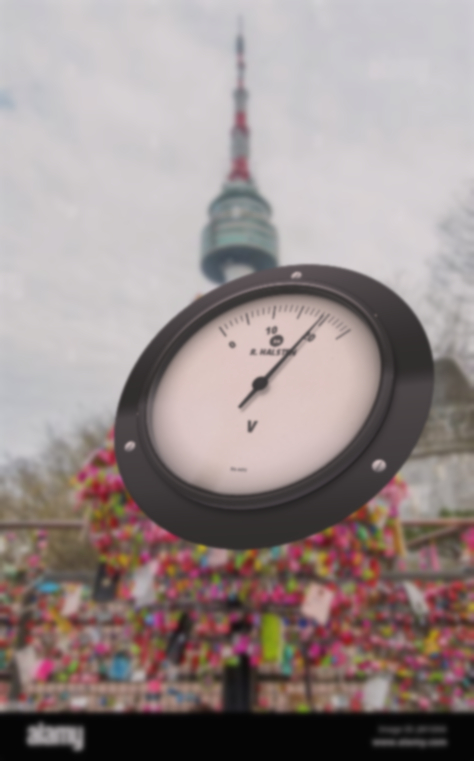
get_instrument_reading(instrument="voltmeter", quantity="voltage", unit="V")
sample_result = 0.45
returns 20
